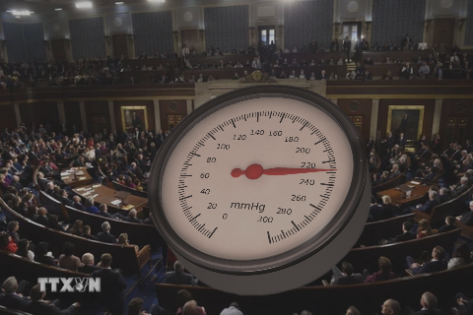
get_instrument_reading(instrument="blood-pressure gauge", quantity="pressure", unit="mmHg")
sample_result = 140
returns 230
